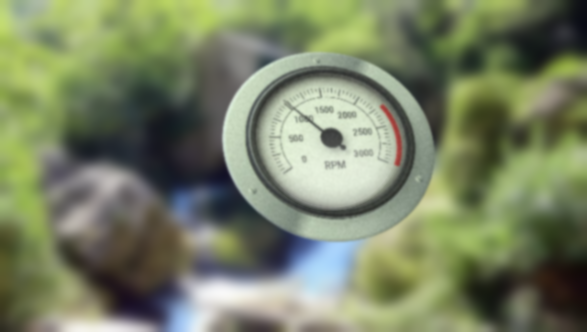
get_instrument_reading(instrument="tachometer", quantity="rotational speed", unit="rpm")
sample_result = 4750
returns 1000
